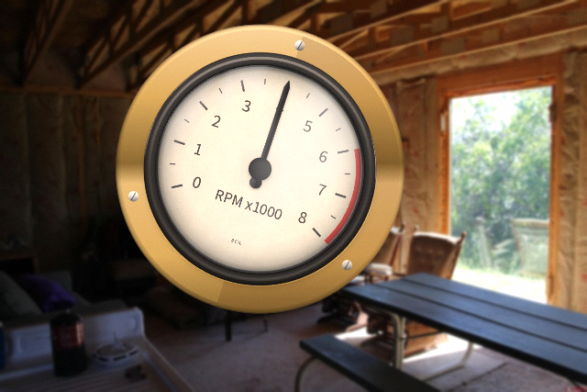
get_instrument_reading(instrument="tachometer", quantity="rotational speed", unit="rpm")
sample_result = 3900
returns 4000
